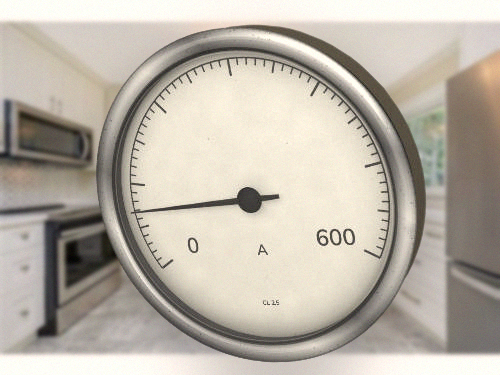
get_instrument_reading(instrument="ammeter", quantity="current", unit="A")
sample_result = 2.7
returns 70
